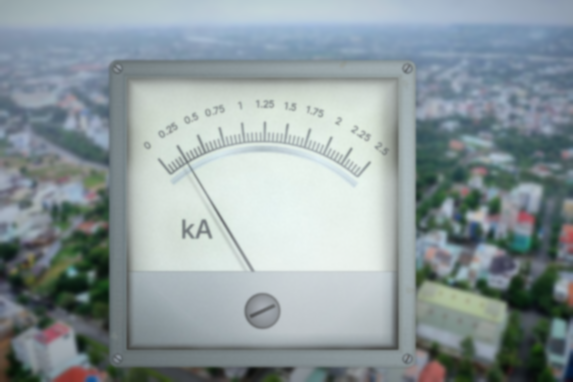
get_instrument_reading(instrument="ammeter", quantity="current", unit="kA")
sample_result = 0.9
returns 0.25
